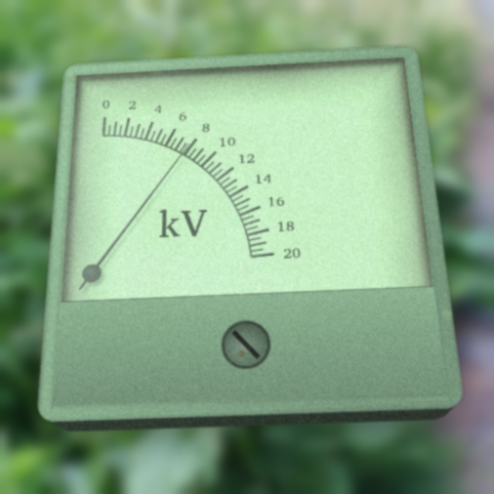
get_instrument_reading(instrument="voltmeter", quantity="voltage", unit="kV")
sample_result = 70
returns 8
